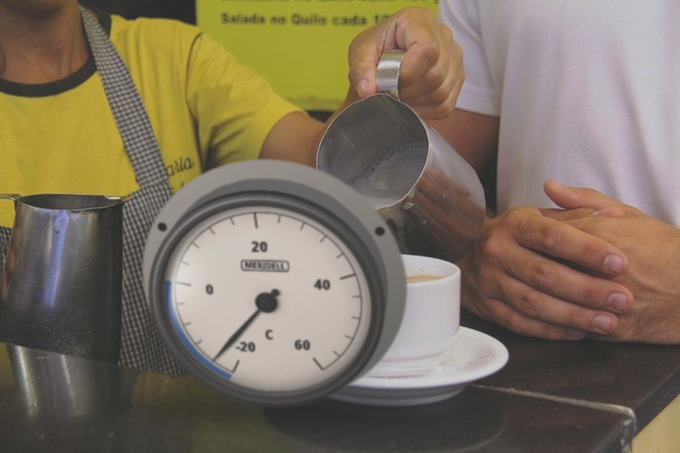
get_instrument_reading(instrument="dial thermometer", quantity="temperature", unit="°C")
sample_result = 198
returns -16
